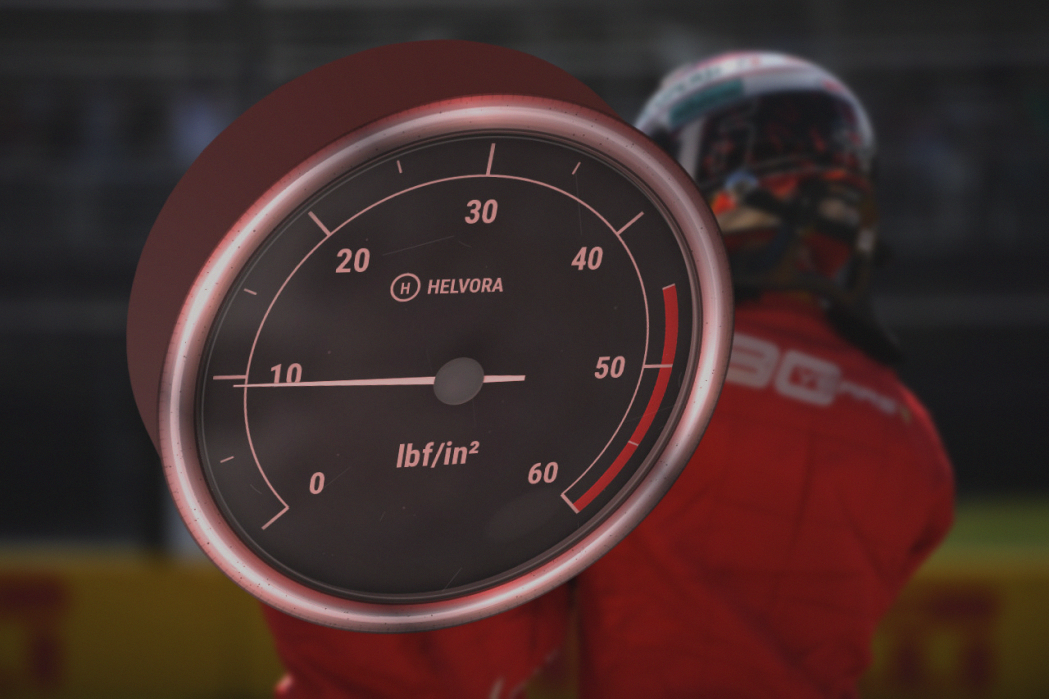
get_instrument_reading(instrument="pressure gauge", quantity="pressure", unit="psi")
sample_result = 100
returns 10
